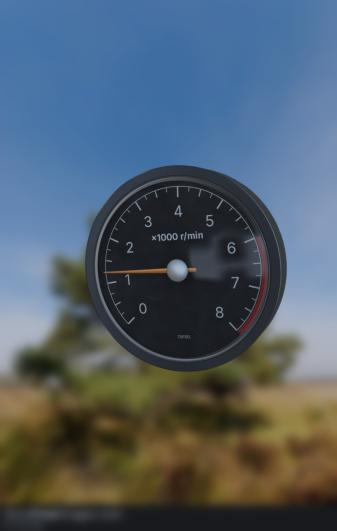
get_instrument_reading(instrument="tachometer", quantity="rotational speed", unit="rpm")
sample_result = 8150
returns 1250
